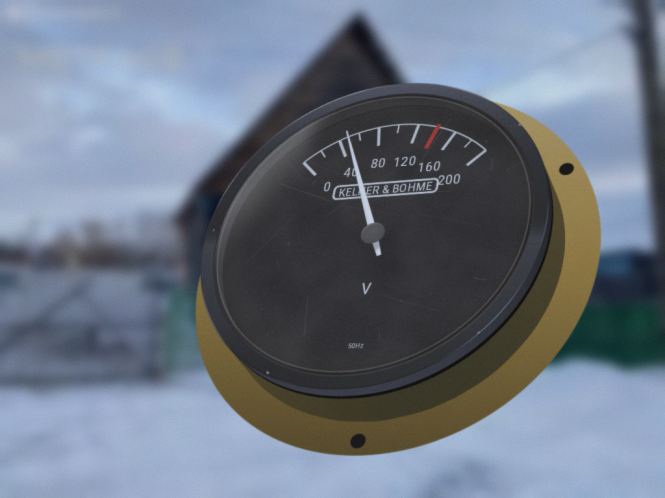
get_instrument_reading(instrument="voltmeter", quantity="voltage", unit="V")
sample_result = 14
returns 50
